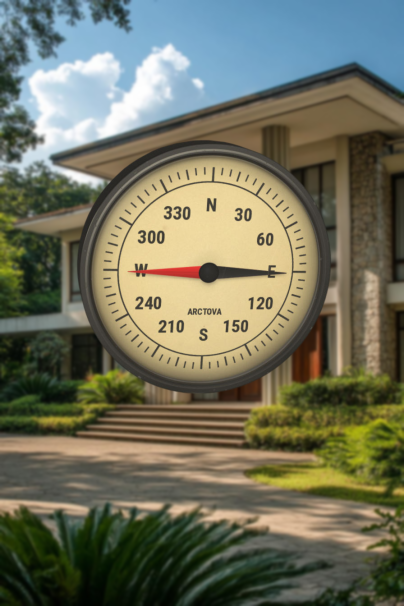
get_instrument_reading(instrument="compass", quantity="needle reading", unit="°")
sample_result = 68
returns 270
